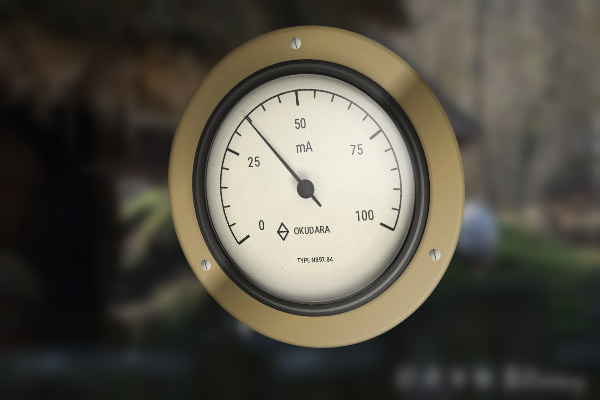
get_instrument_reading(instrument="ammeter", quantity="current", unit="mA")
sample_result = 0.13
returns 35
